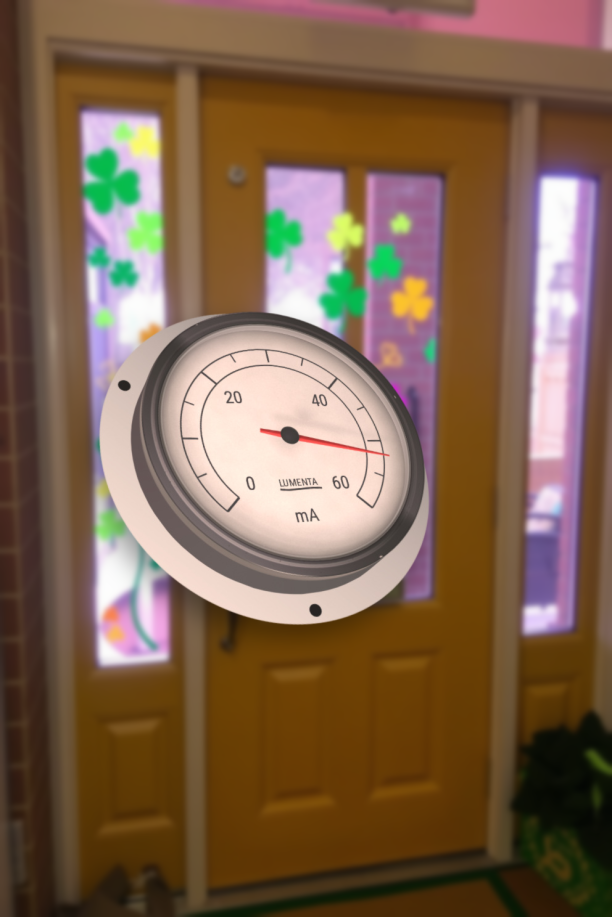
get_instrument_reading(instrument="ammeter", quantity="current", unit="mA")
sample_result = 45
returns 52.5
